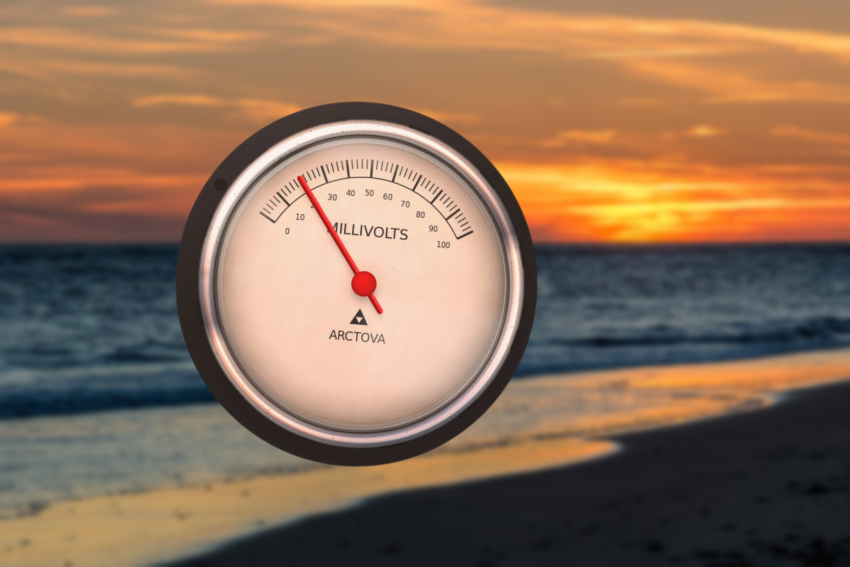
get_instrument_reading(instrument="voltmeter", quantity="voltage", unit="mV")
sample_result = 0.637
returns 20
